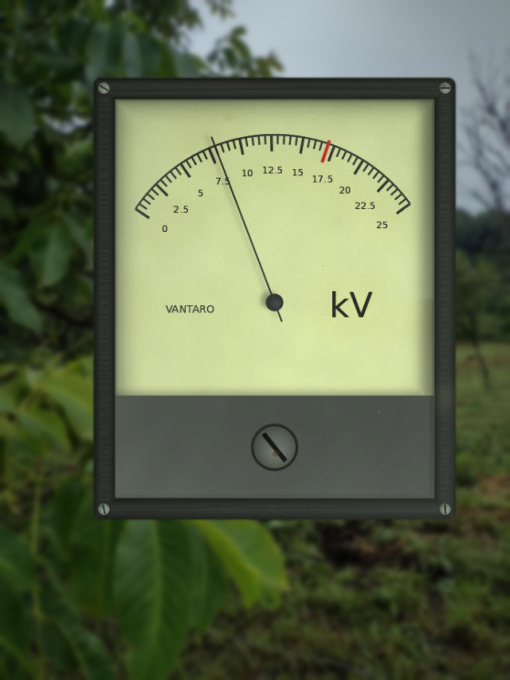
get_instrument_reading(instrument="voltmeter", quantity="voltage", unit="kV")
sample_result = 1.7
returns 8
